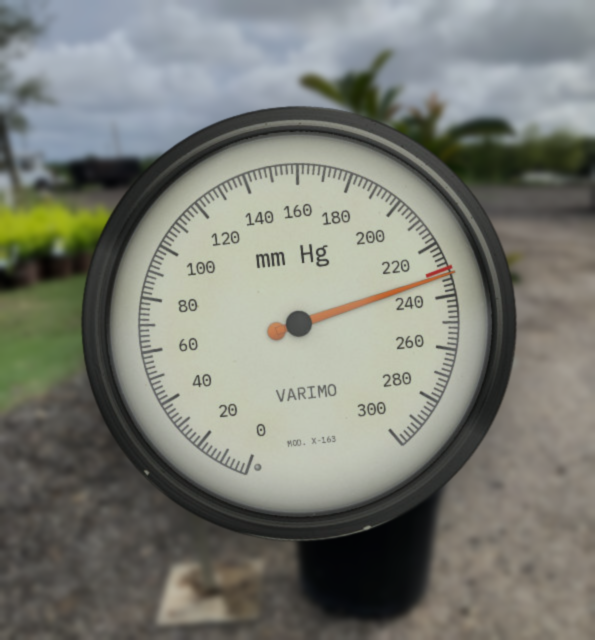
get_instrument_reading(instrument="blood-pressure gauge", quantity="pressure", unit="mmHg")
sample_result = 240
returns 232
